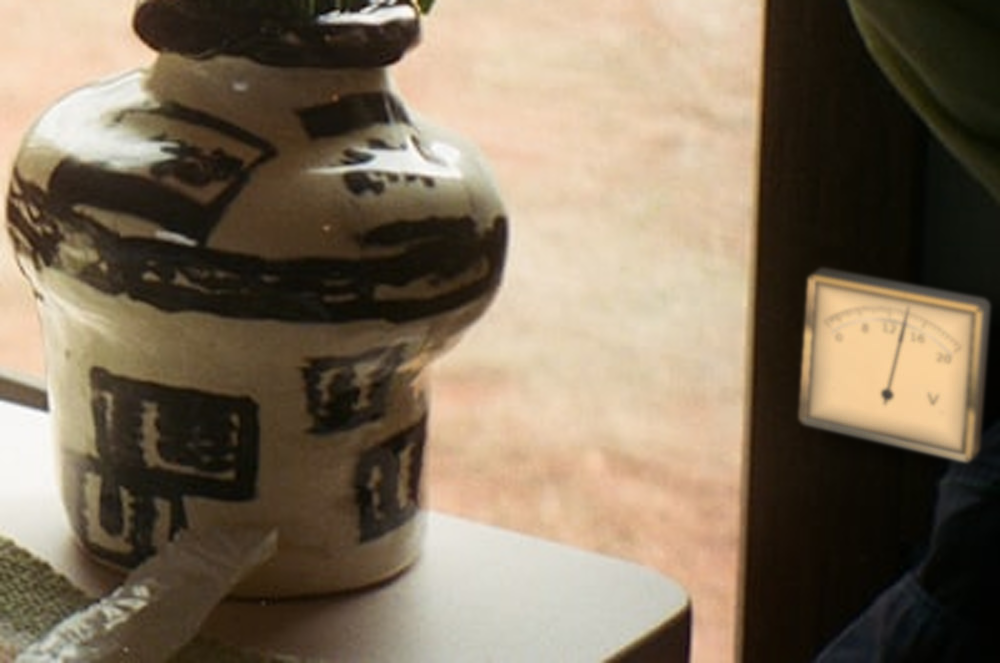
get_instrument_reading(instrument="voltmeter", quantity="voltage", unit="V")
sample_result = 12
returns 14
